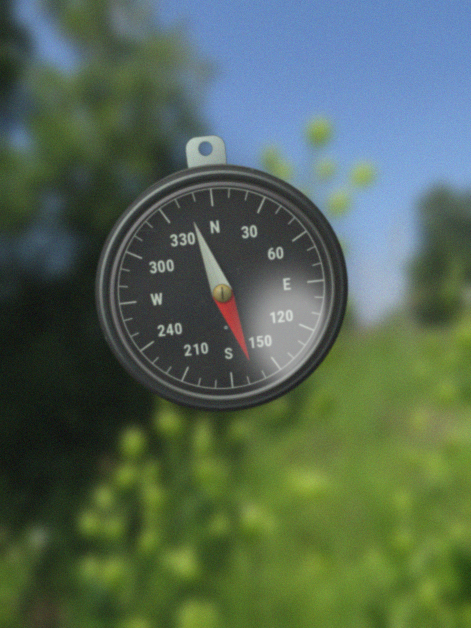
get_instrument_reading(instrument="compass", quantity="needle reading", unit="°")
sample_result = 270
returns 165
